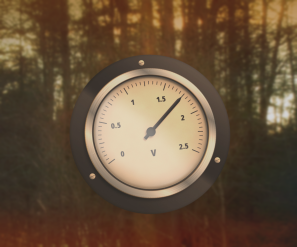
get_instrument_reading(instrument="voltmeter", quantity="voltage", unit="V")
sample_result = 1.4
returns 1.75
